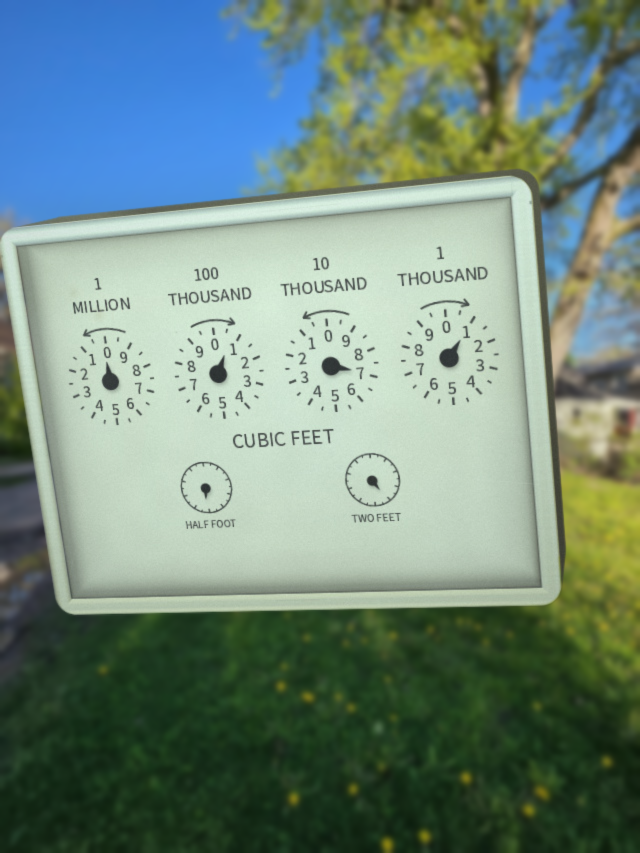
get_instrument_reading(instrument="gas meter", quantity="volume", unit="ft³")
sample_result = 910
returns 7100
